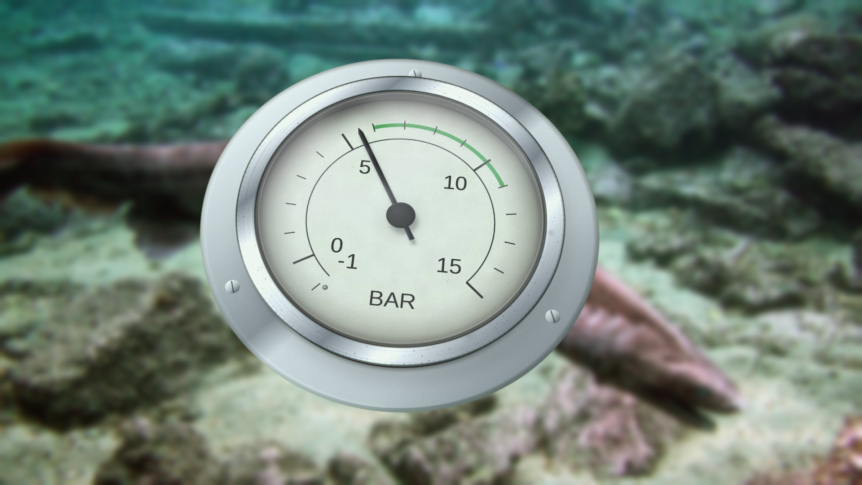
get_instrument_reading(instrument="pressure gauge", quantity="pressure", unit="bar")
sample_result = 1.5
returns 5.5
